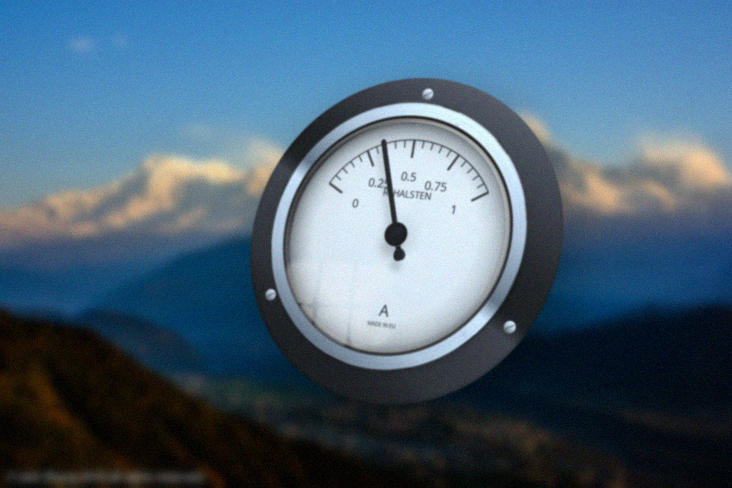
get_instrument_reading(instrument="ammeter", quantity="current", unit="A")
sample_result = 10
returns 0.35
